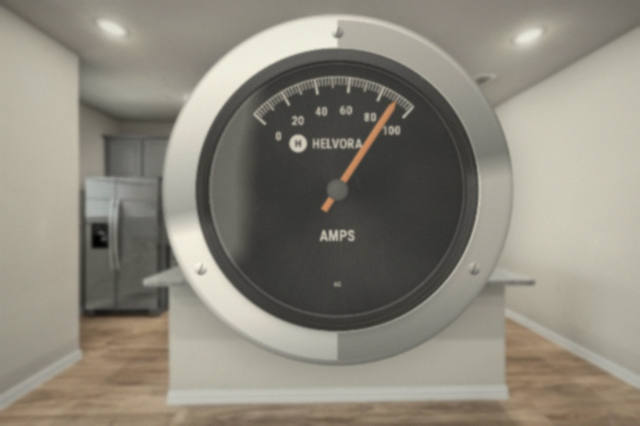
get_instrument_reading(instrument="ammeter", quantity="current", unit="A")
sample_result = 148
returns 90
